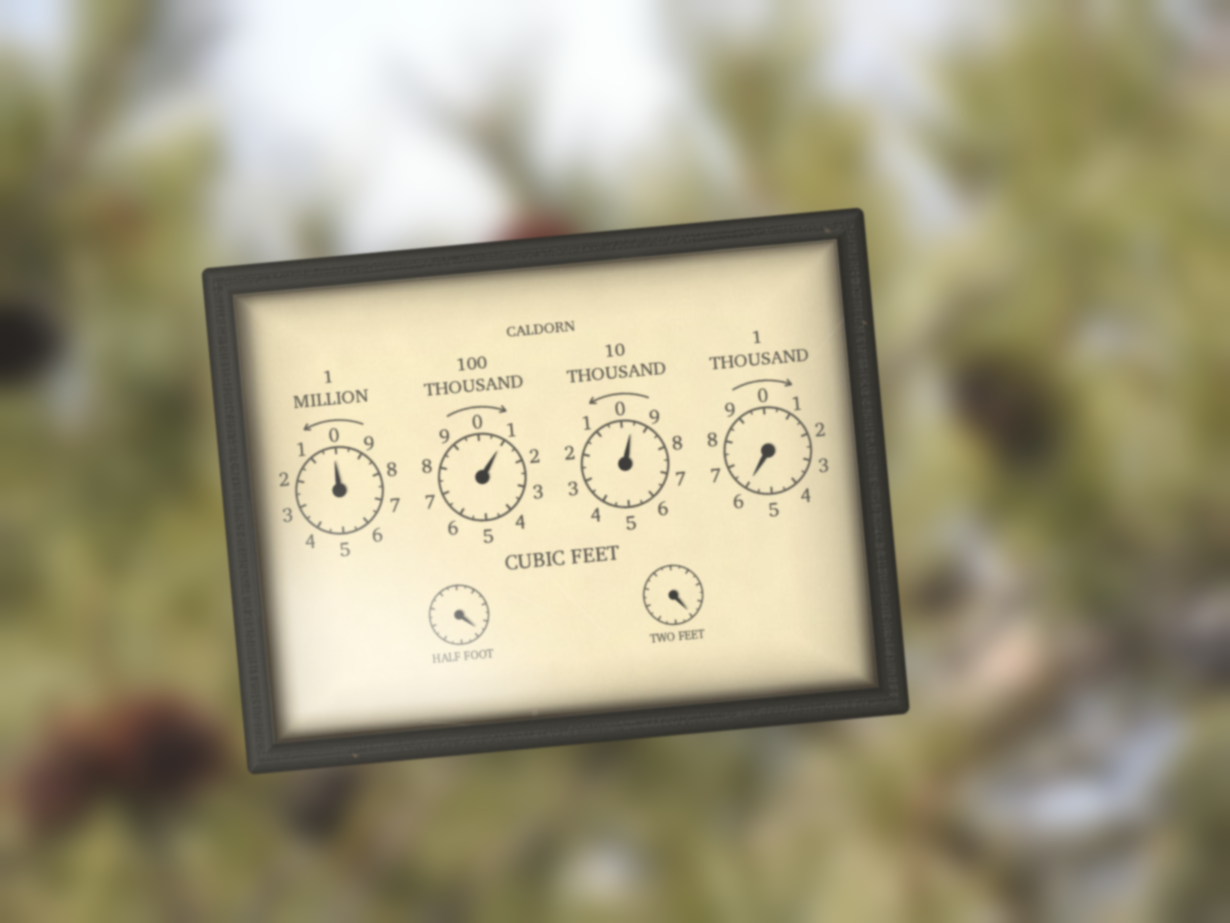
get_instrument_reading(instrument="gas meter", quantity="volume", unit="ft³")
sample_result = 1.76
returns 9600
